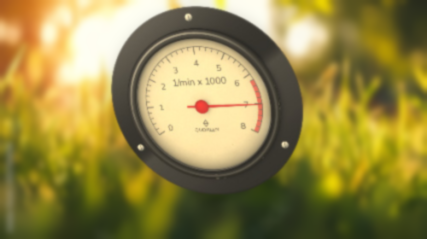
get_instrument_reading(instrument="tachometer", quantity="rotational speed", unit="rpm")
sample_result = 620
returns 7000
